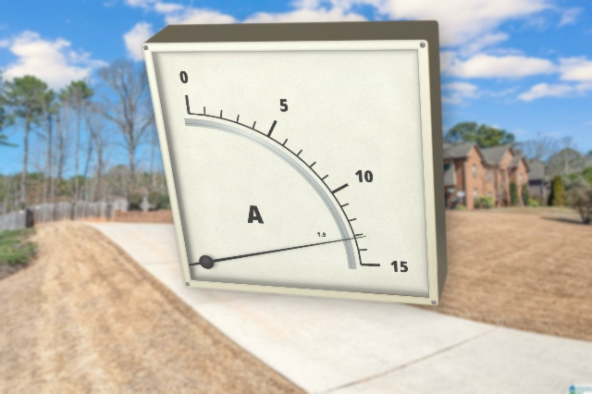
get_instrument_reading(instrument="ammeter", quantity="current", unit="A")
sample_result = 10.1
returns 13
